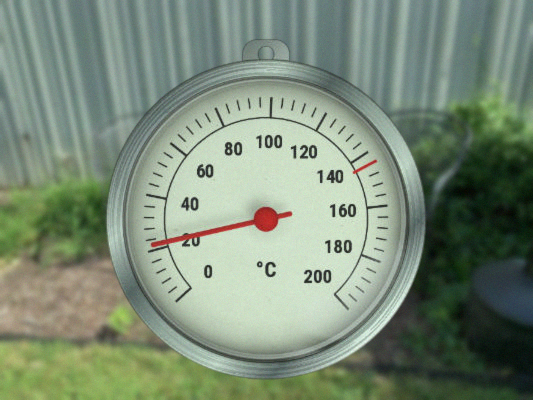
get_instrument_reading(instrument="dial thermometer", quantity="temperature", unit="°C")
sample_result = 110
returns 22
